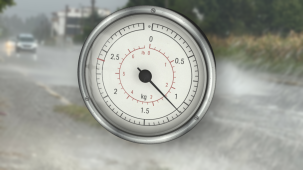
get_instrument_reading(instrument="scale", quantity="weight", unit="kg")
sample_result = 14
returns 1.1
